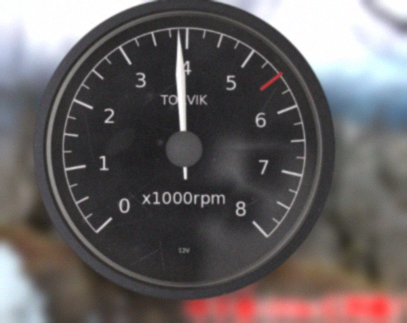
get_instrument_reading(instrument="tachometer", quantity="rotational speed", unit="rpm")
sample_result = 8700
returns 3875
